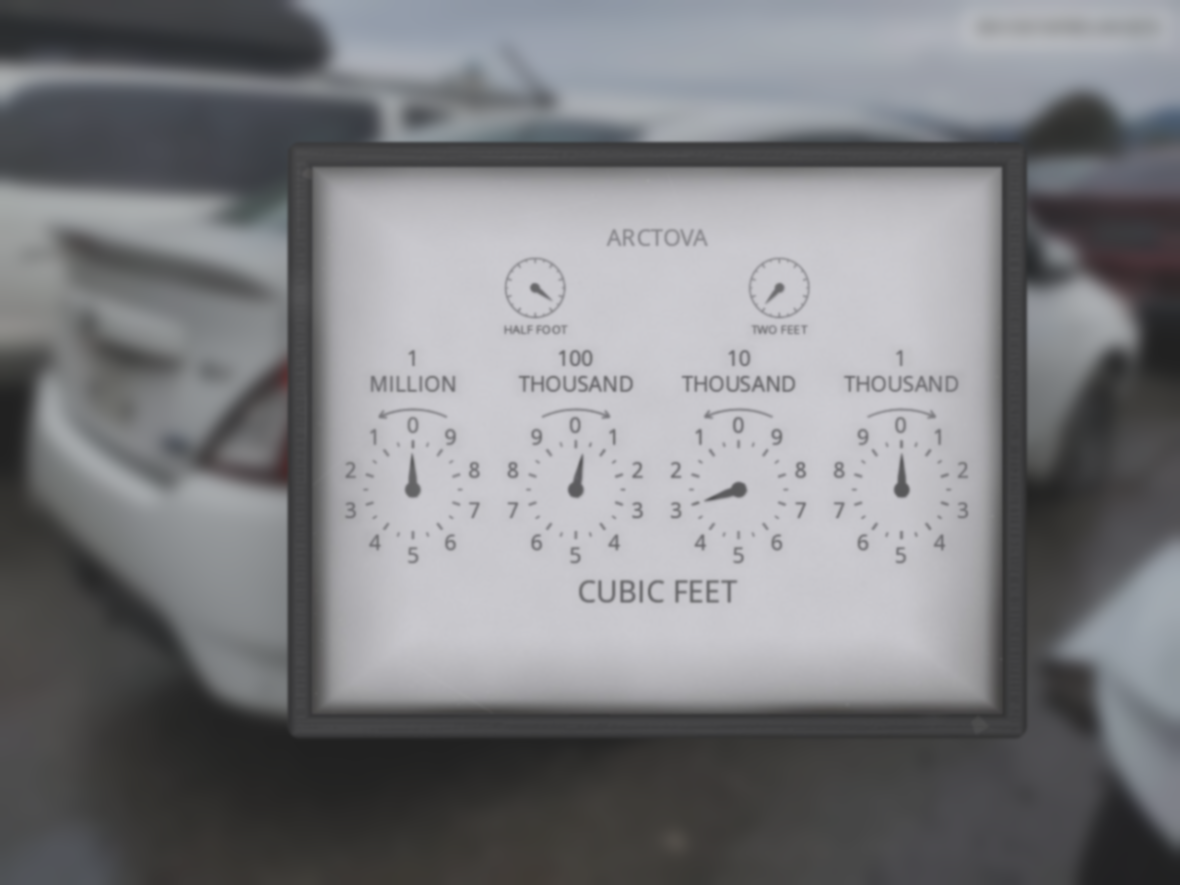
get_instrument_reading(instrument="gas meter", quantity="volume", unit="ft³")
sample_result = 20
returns 3000
